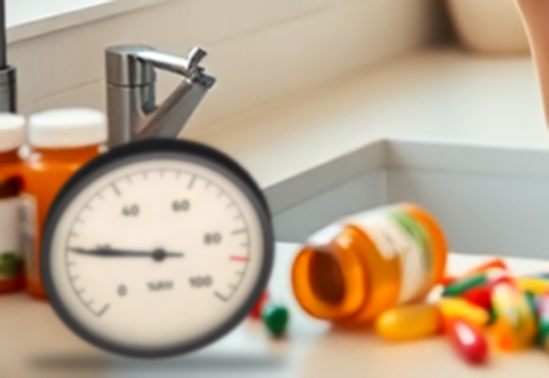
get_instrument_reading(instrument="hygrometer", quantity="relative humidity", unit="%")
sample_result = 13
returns 20
